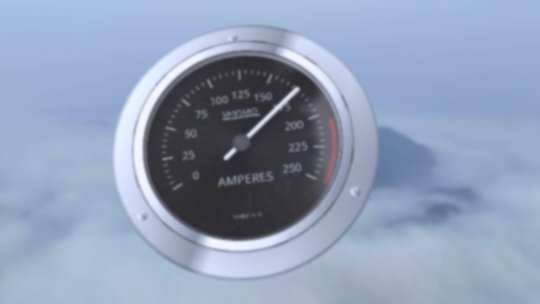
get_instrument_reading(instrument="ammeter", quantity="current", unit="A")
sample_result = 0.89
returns 175
